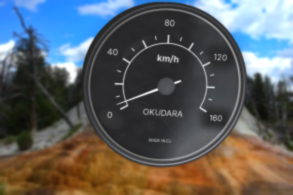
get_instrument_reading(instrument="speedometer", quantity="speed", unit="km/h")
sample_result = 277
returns 5
